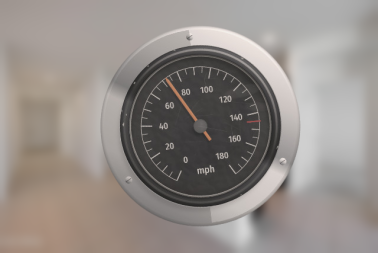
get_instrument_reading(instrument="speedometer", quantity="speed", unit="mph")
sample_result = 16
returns 72.5
